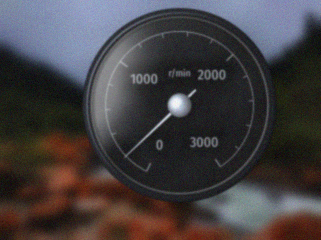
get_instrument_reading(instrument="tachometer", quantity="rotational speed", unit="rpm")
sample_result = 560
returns 200
